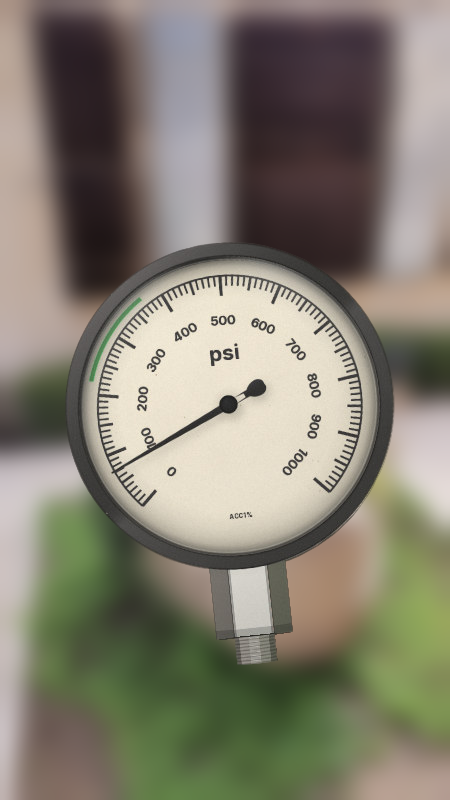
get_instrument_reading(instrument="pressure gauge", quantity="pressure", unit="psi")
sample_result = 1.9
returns 70
